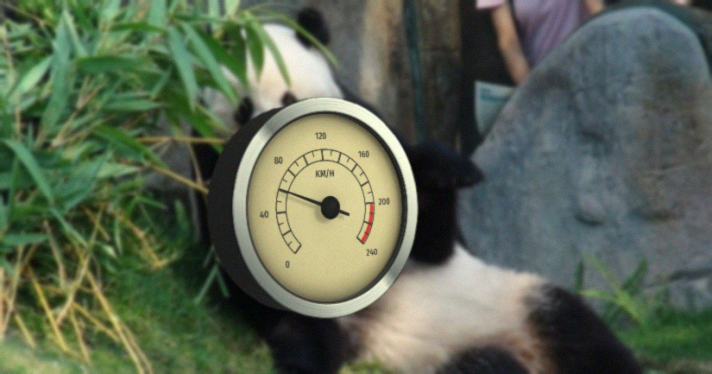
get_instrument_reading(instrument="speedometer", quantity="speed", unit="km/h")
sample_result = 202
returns 60
